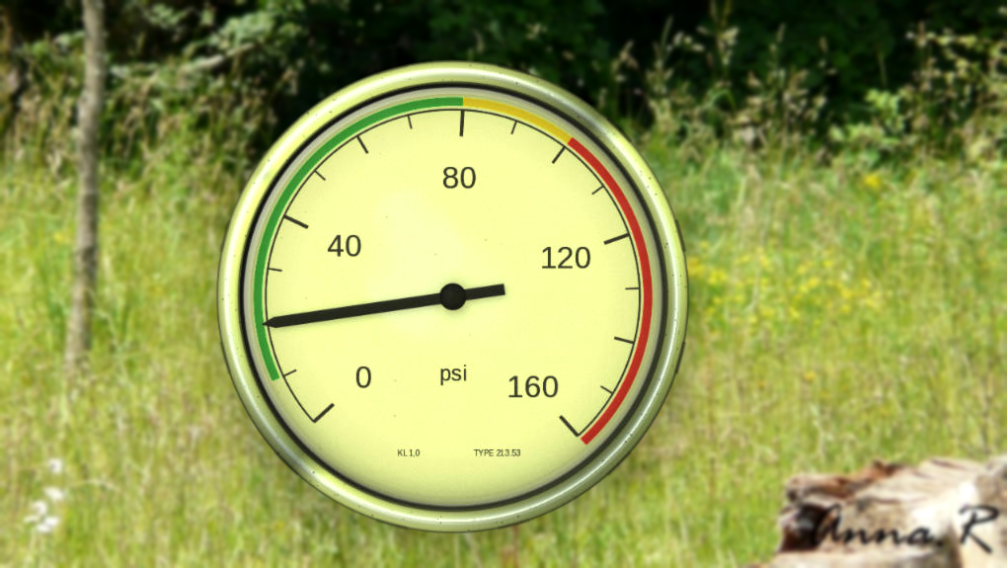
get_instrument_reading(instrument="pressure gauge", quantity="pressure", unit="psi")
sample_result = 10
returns 20
